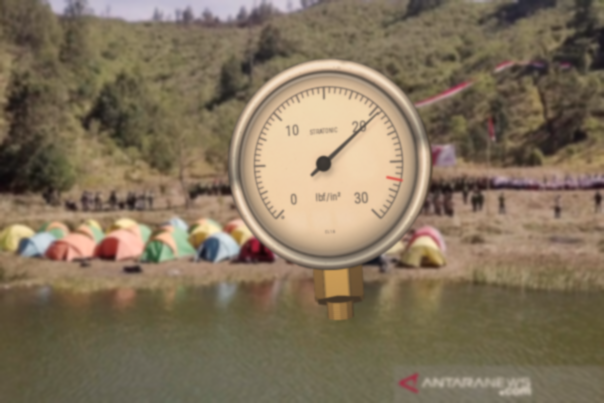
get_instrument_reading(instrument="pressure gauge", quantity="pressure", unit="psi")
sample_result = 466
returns 20.5
